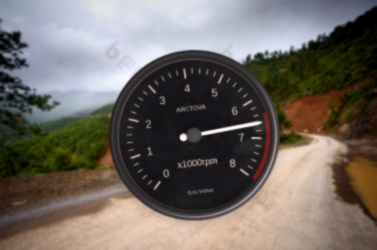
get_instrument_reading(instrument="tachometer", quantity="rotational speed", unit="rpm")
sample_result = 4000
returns 6600
